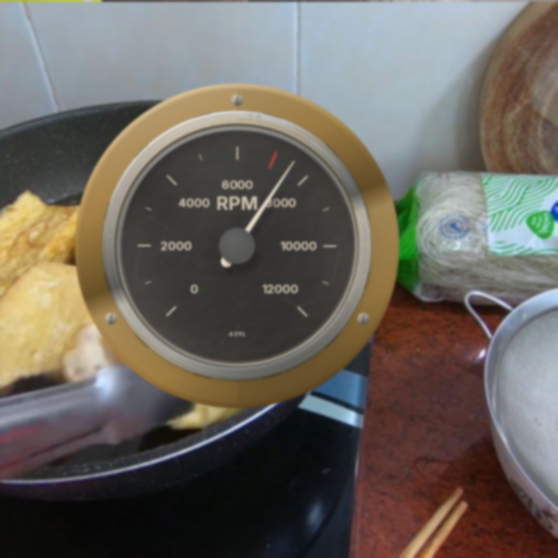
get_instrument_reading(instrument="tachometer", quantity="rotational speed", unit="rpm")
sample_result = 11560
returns 7500
